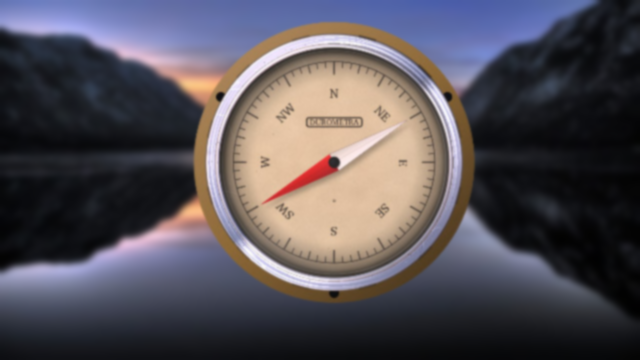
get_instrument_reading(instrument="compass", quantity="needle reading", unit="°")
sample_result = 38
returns 240
